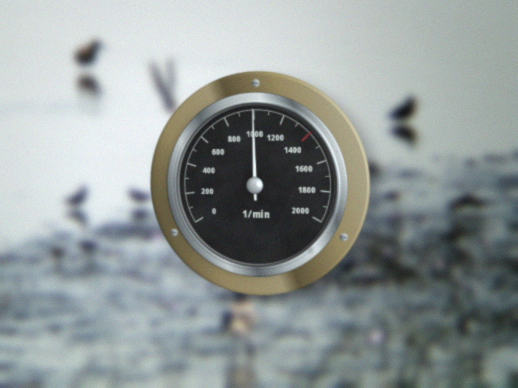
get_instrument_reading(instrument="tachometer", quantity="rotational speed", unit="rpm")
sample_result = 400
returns 1000
